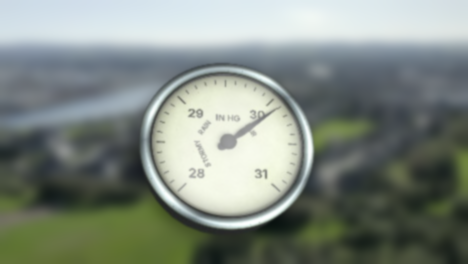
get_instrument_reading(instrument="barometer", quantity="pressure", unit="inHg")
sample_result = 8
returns 30.1
